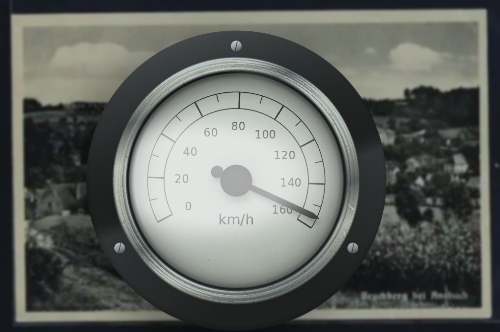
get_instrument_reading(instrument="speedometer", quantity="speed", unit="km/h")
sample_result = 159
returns 155
